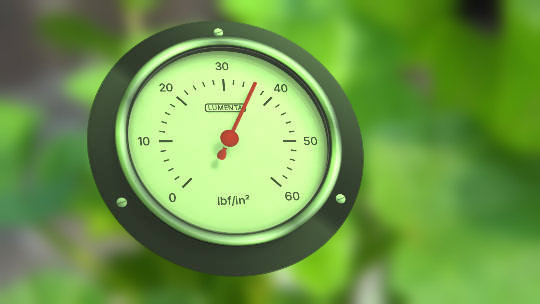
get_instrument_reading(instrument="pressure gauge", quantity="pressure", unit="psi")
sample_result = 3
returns 36
